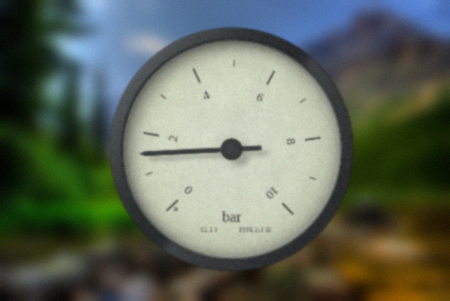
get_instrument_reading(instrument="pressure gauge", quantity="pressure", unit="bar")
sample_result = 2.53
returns 1.5
